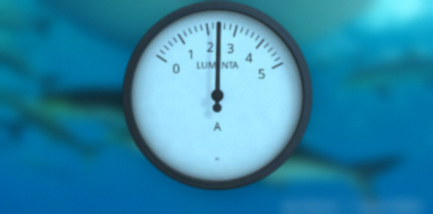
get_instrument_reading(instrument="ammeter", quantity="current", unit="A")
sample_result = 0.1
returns 2.4
